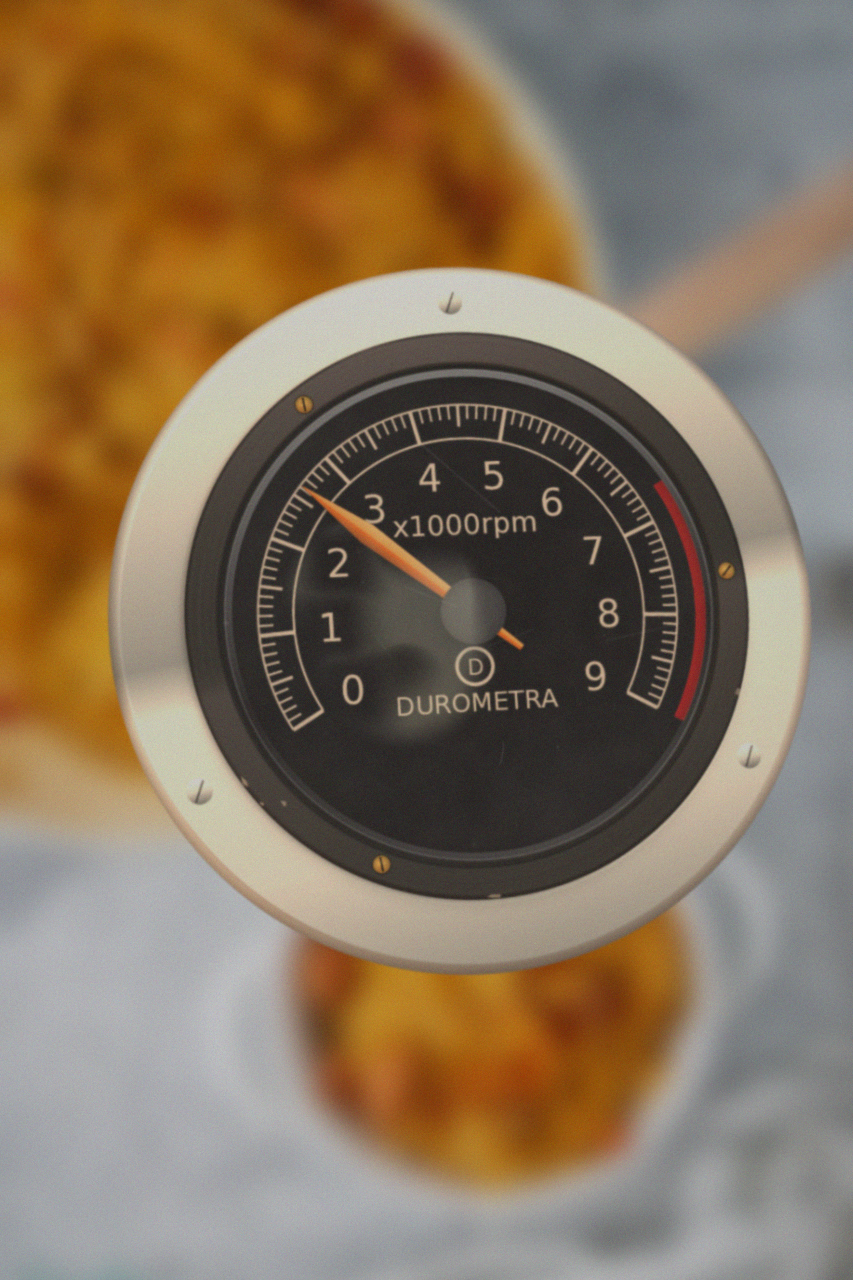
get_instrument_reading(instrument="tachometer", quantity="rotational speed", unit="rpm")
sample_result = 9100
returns 2600
